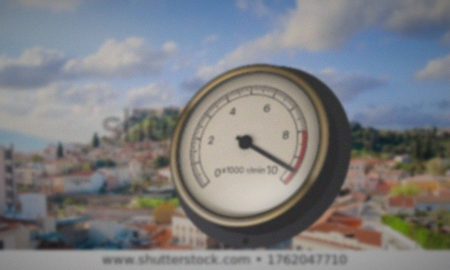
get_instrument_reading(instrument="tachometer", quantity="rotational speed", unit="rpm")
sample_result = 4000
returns 9500
